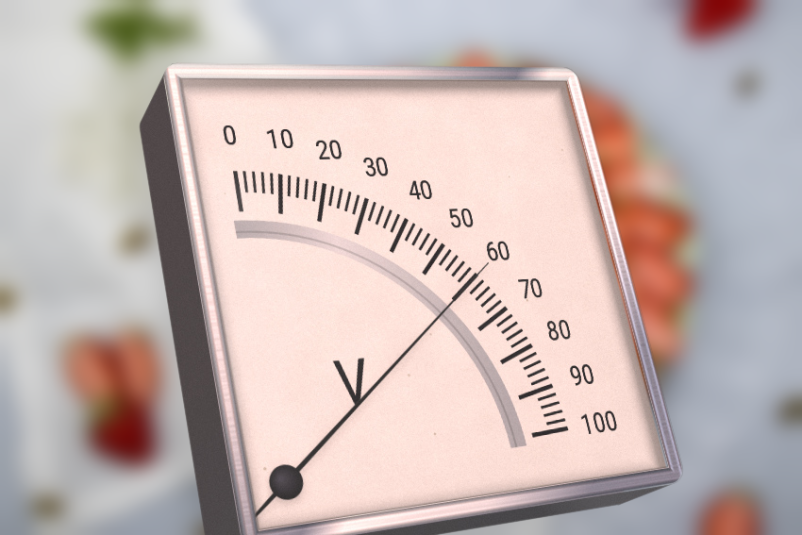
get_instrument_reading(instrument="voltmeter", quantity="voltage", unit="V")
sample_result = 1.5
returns 60
